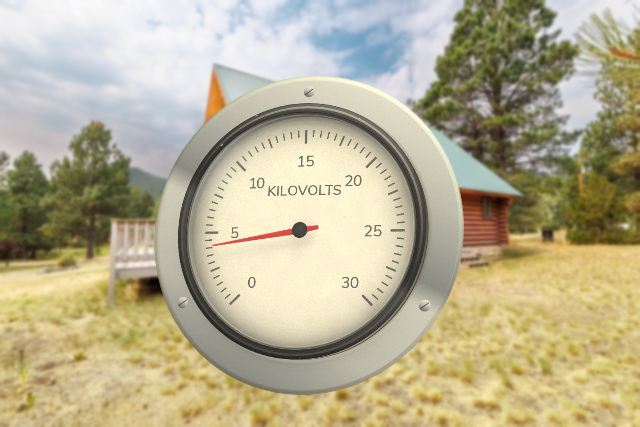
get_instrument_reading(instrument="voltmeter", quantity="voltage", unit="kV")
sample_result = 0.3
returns 4
